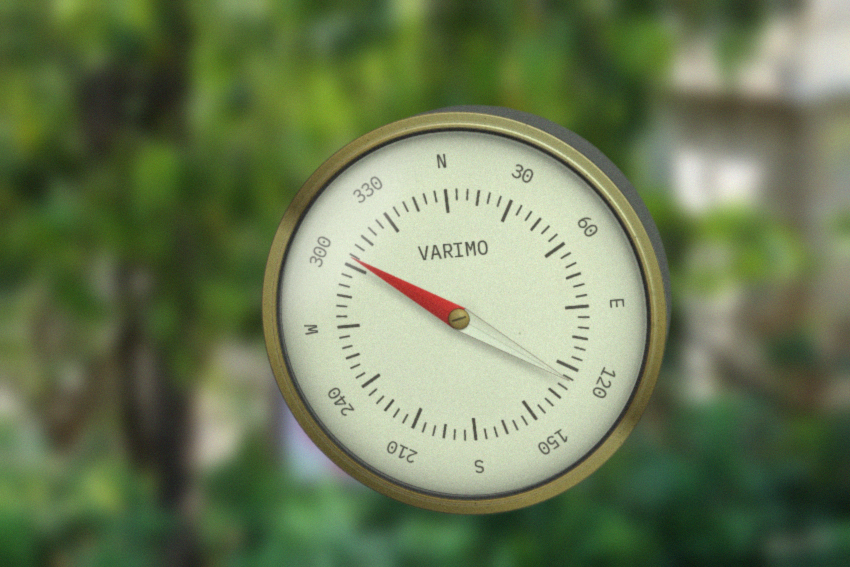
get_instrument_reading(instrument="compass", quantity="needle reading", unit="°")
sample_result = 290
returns 305
